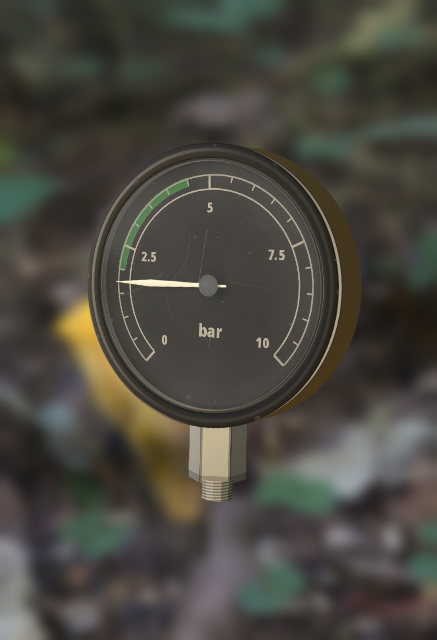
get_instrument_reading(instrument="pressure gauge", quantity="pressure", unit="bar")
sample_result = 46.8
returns 1.75
